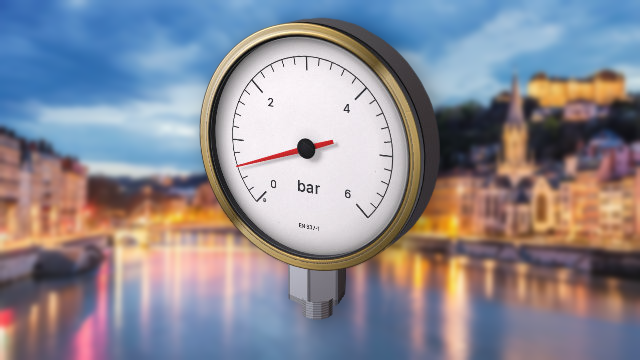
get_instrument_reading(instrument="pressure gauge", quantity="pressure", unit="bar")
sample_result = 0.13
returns 0.6
